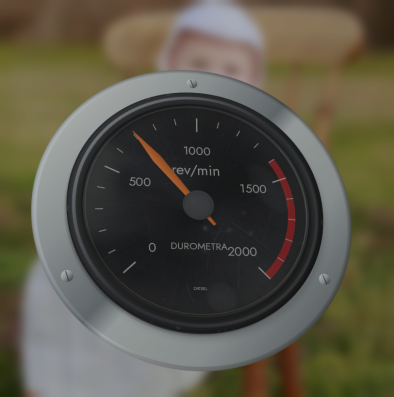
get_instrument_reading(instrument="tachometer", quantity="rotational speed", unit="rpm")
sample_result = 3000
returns 700
